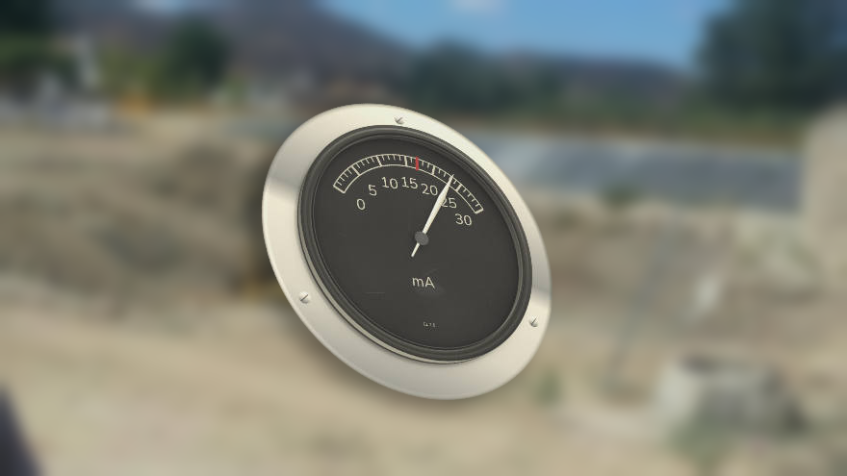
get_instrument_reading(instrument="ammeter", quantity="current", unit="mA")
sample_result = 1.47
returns 23
